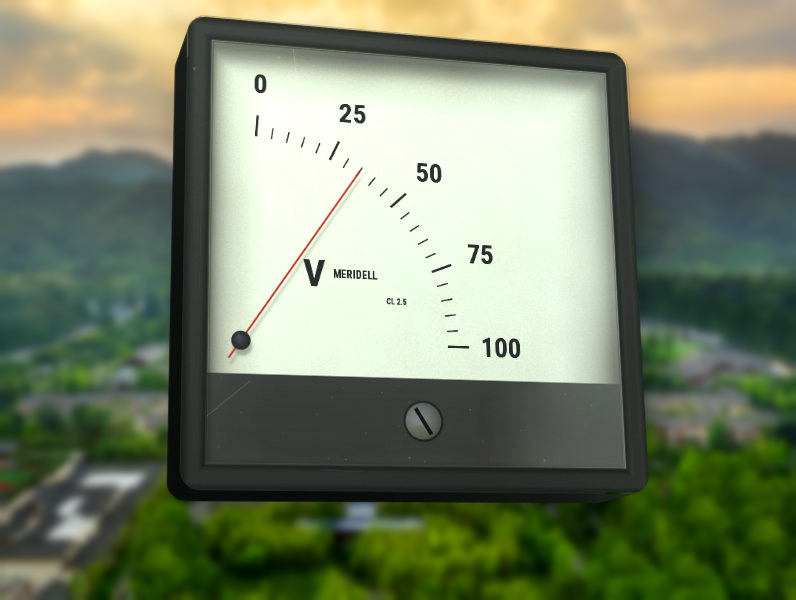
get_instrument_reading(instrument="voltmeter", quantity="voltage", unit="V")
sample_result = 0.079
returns 35
